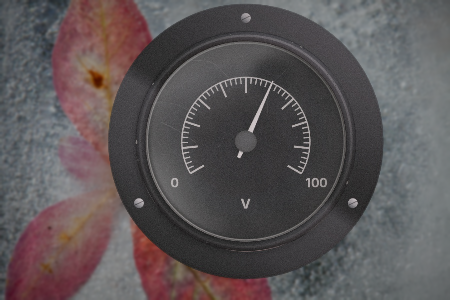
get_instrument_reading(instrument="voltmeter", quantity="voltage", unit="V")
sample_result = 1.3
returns 60
